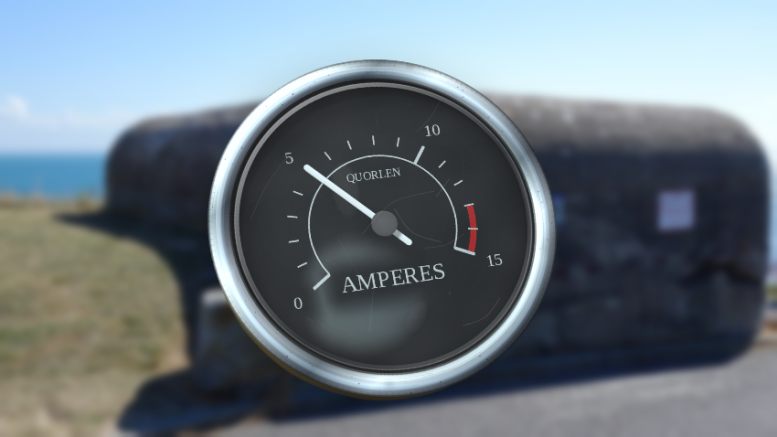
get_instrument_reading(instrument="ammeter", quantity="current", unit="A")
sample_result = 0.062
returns 5
